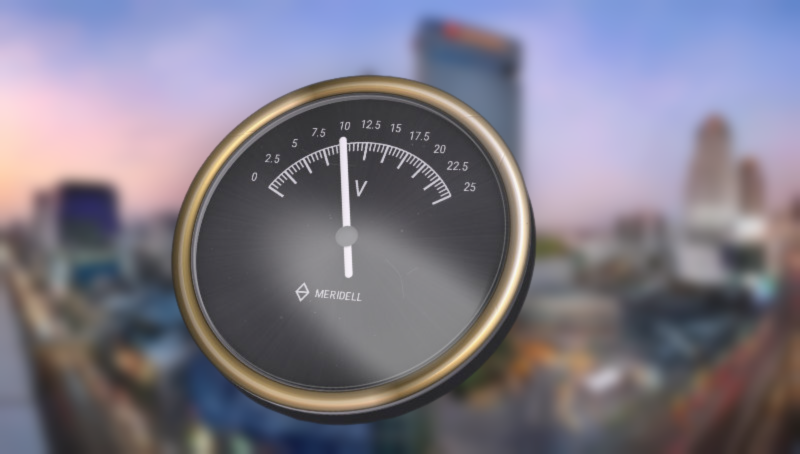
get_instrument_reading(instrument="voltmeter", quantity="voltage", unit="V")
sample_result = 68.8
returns 10
